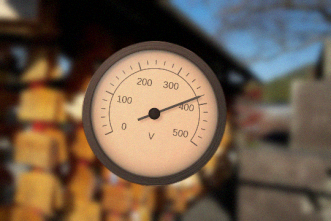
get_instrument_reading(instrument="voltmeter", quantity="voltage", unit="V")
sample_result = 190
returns 380
